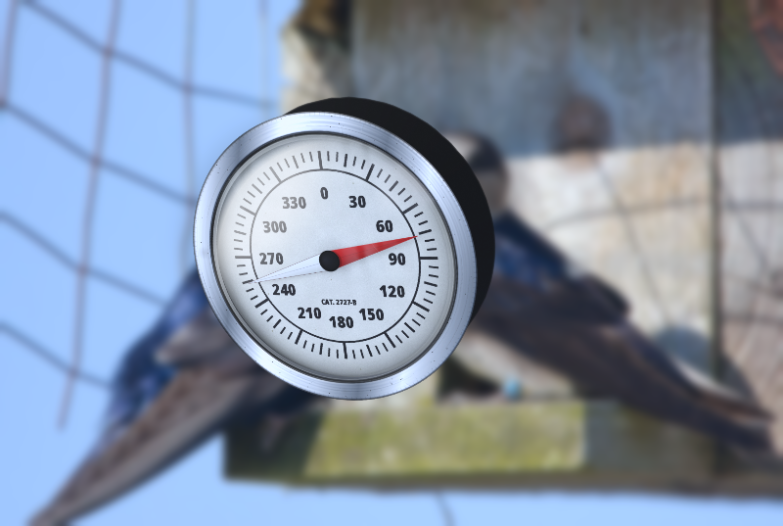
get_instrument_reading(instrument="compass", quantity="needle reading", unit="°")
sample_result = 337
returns 75
